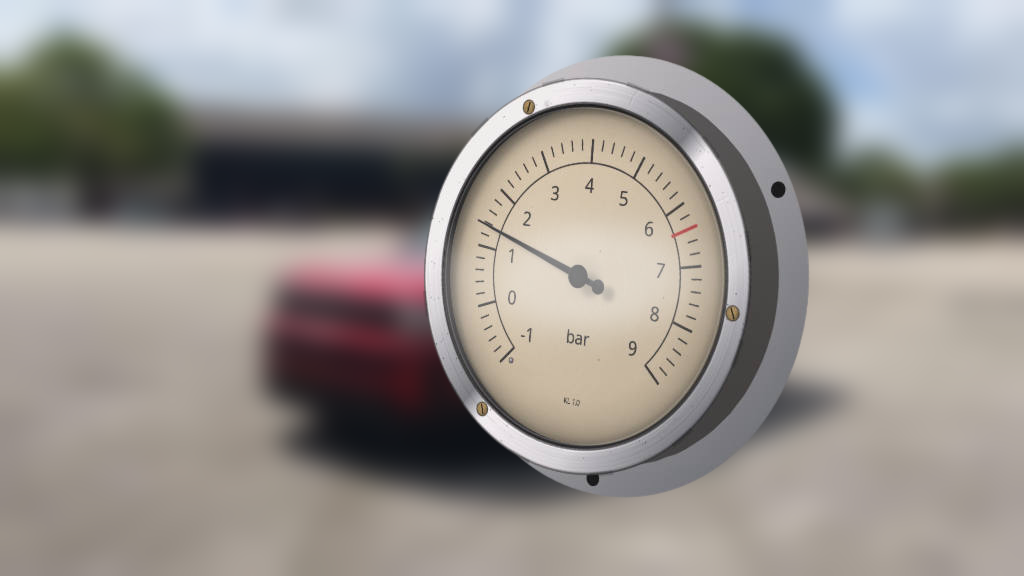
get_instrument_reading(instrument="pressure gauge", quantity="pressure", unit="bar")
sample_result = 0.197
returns 1.4
